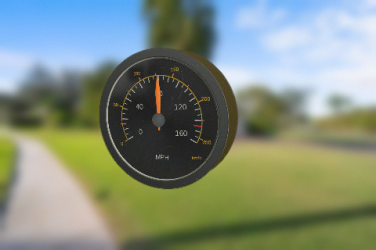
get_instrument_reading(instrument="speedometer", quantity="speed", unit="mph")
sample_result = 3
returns 80
